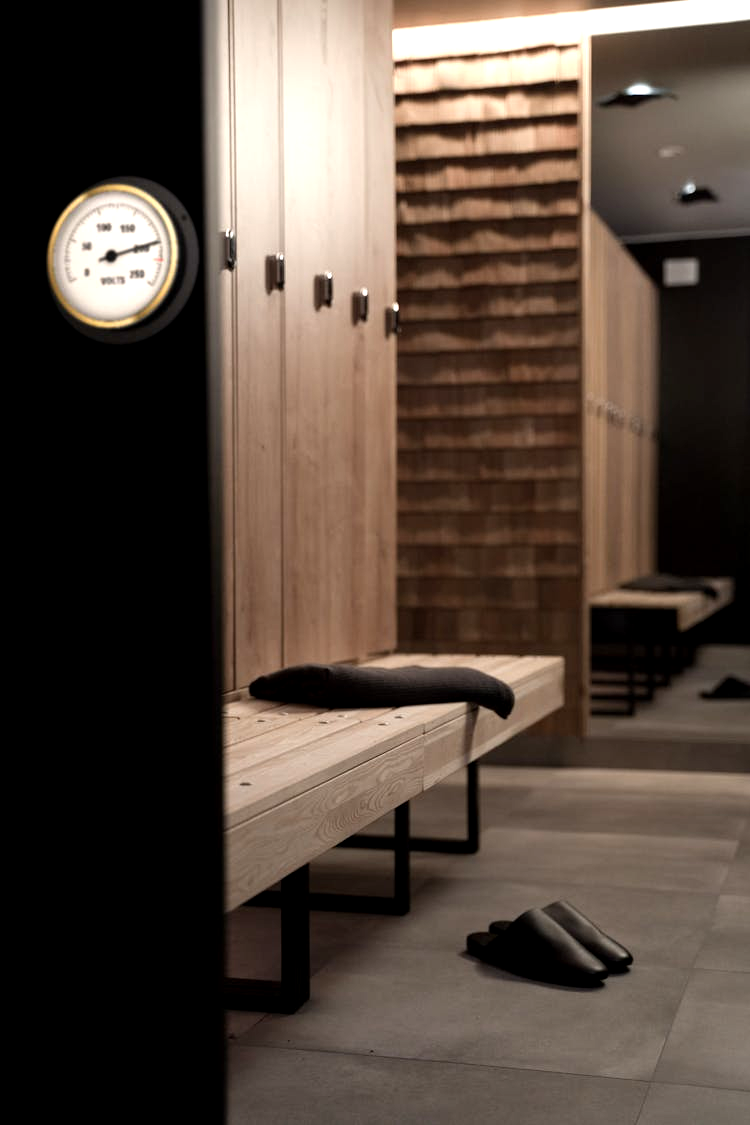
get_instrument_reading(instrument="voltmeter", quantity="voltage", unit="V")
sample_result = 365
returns 200
